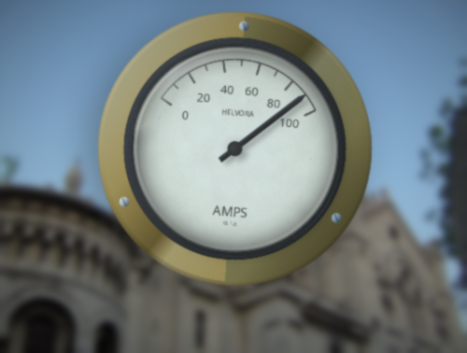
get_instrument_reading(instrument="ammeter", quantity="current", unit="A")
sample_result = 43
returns 90
